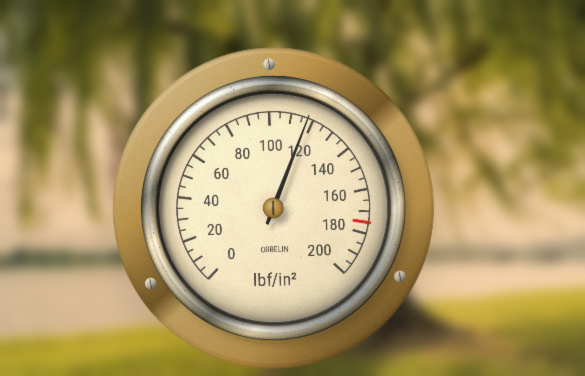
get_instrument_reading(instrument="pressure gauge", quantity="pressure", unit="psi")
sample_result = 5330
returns 117.5
